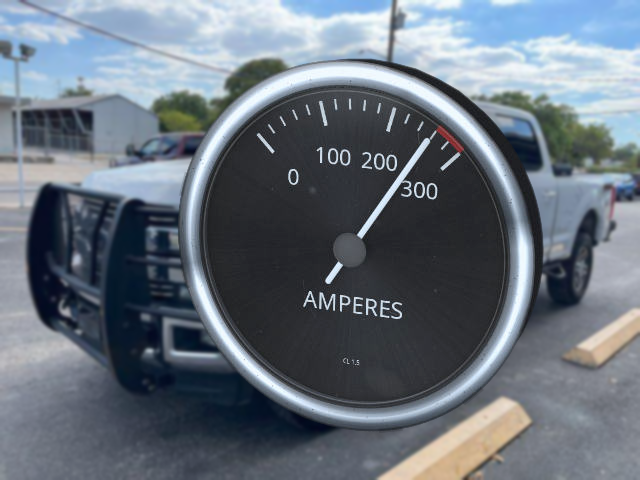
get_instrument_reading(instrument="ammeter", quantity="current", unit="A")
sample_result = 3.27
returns 260
